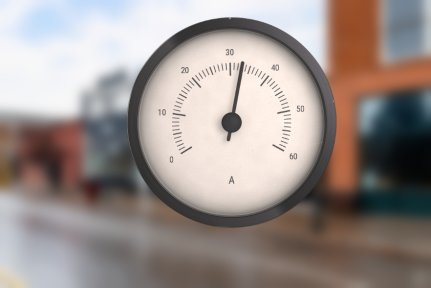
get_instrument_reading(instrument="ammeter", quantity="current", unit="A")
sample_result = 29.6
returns 33
